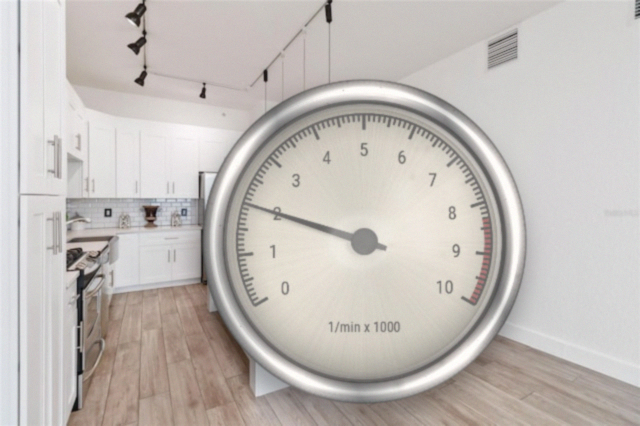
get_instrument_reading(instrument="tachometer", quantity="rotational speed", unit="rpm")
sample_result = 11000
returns 2000
